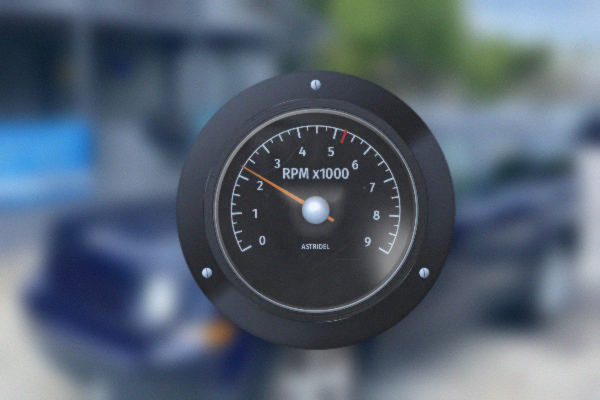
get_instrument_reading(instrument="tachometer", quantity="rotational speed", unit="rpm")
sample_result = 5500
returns 2250
